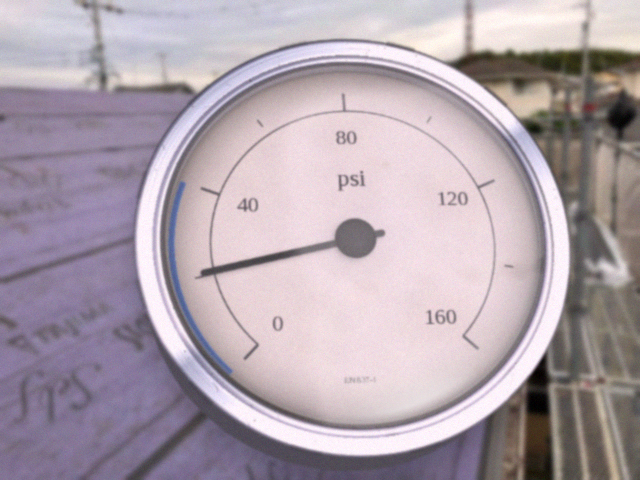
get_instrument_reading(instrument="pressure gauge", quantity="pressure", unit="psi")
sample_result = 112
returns 20
